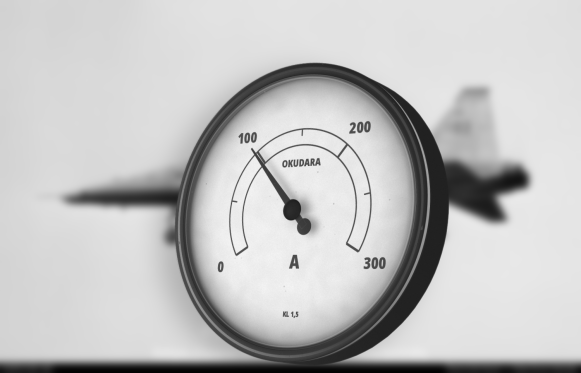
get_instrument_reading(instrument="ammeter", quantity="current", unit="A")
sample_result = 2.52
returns 100
